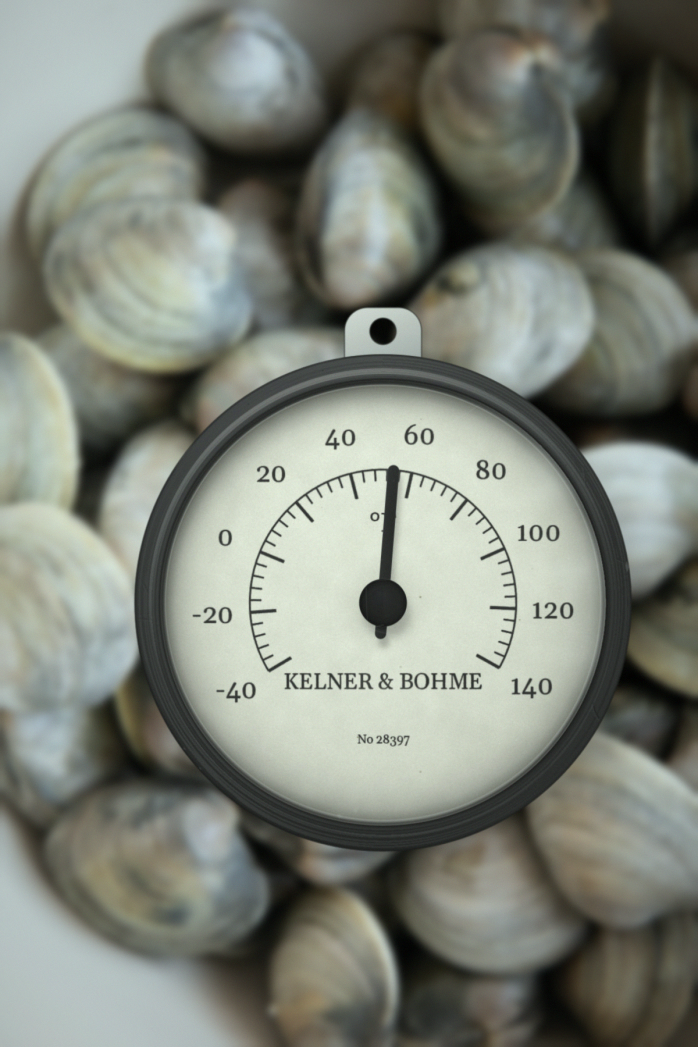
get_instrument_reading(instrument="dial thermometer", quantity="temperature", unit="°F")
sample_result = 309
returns 54
